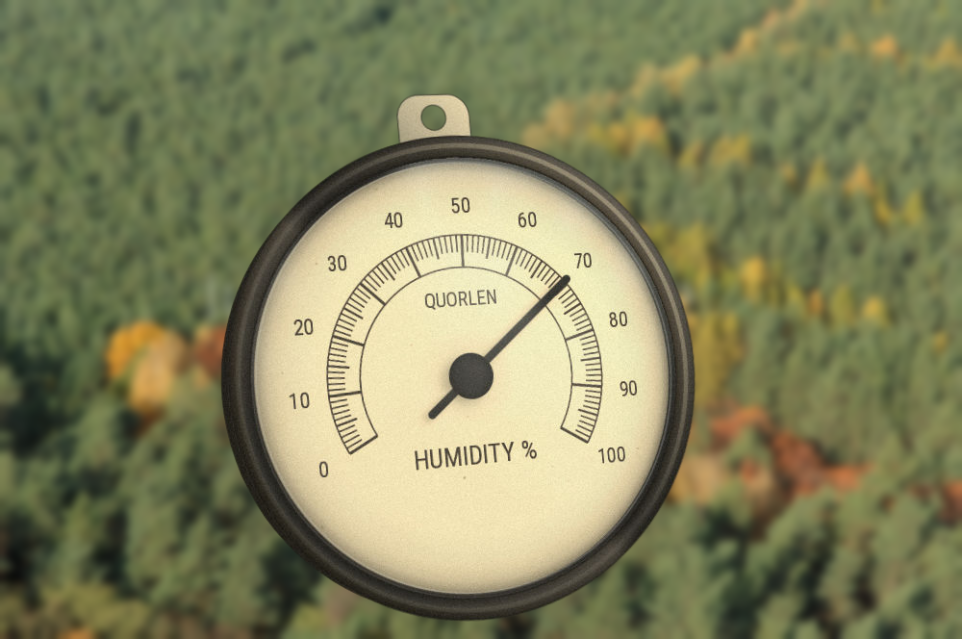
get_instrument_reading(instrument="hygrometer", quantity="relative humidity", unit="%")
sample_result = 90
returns 70
